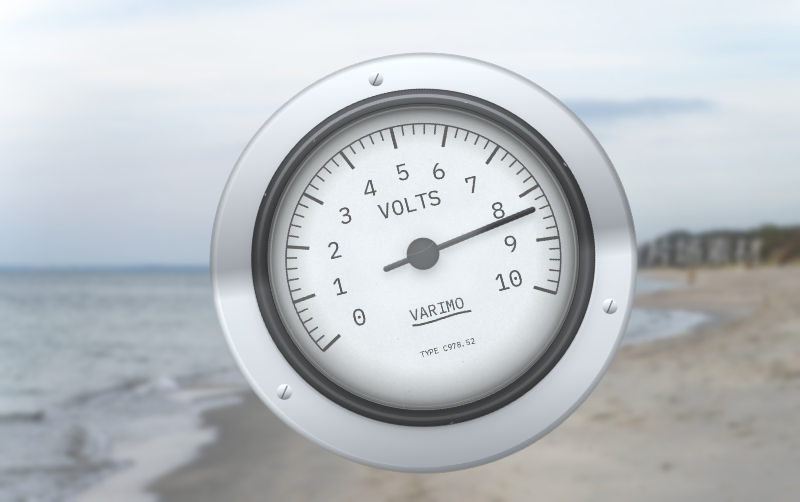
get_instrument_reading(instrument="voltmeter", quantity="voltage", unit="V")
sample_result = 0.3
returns 8.4
